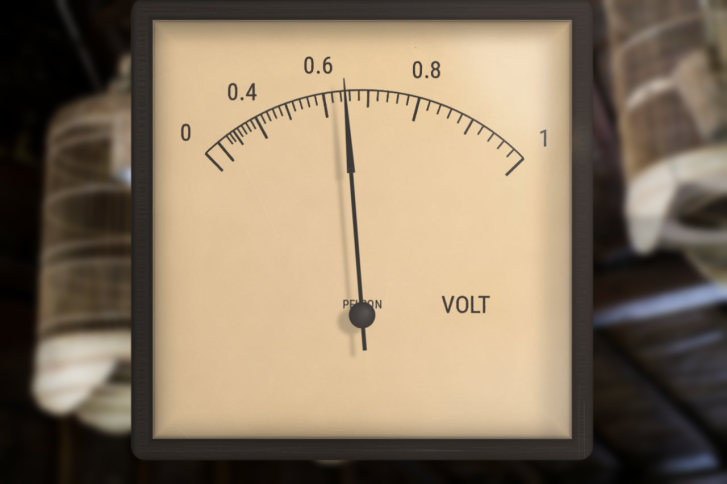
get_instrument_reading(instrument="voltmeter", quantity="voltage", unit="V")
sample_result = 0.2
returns 0.65
